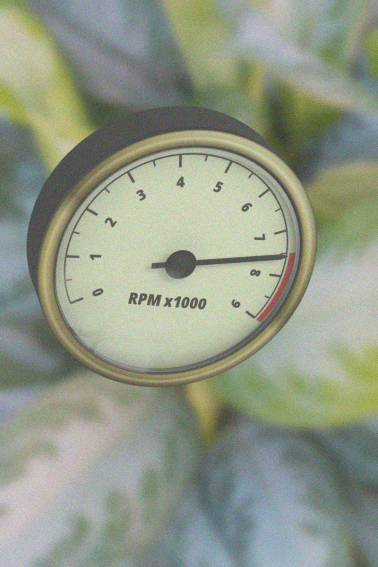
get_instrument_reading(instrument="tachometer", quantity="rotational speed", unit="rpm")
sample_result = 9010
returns 7500
